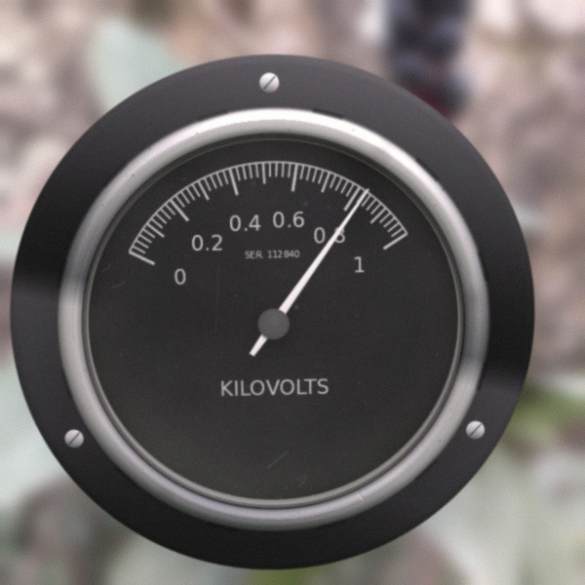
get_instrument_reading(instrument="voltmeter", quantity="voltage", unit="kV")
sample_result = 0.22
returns 0.82
